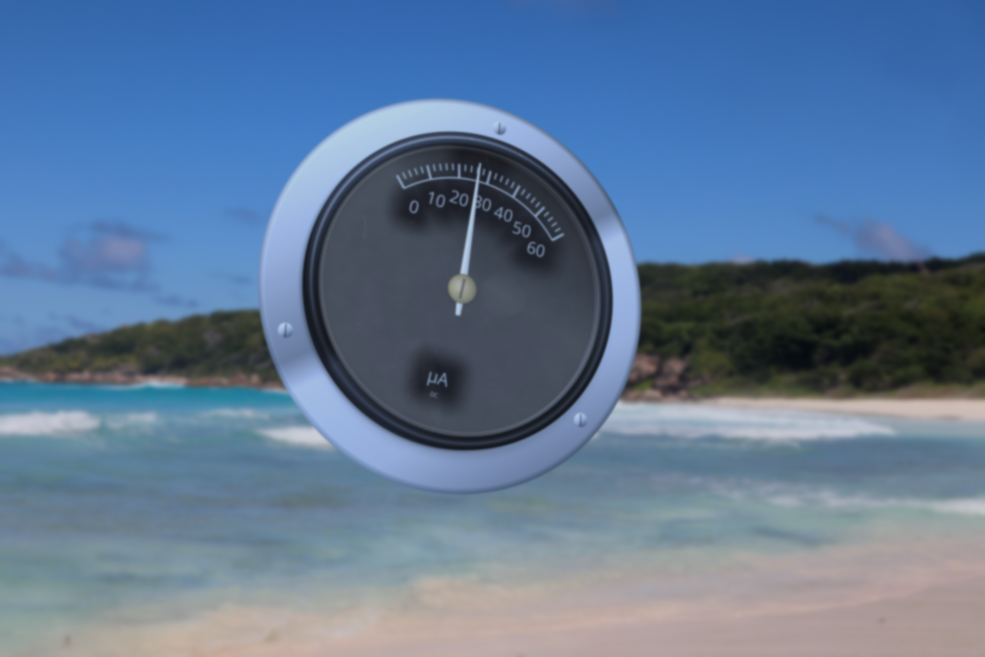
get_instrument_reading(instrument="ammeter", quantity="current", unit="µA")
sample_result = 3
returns 26
